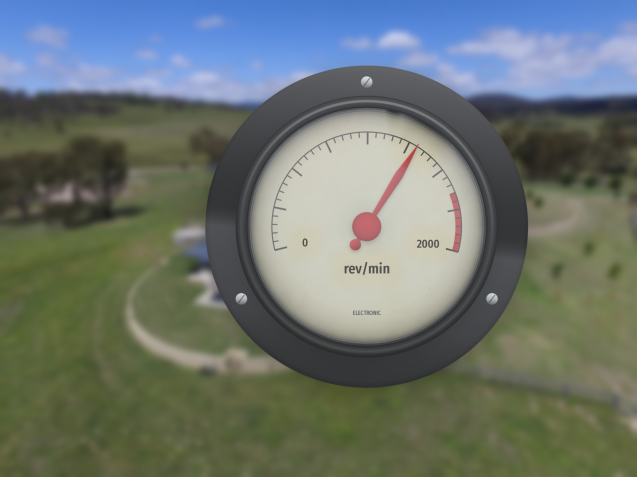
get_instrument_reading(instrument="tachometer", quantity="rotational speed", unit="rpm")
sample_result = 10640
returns 1300
